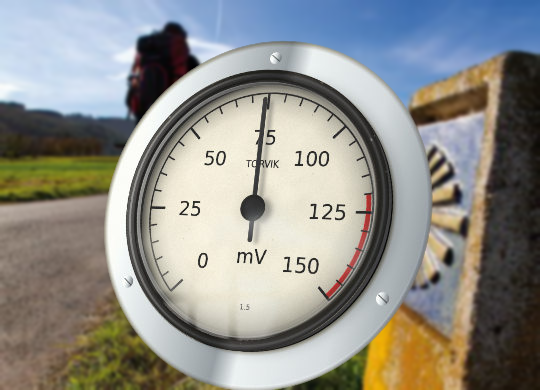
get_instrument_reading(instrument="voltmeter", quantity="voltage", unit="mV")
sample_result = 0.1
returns 75
